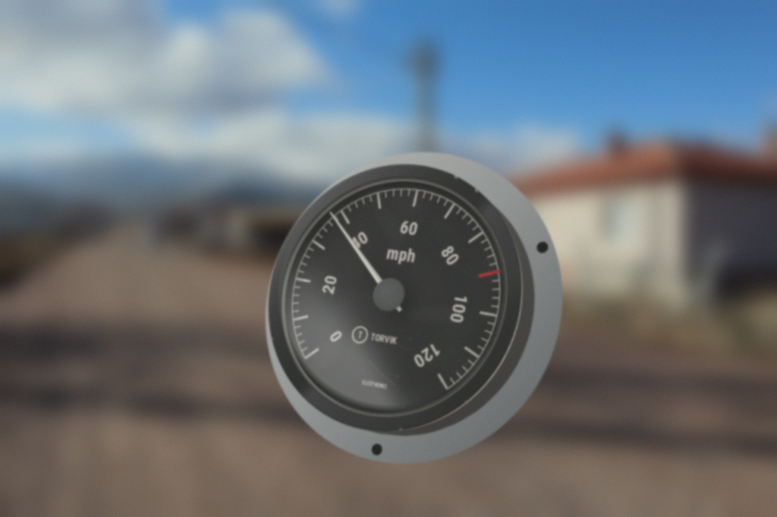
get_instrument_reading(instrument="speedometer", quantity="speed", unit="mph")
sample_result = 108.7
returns 38
